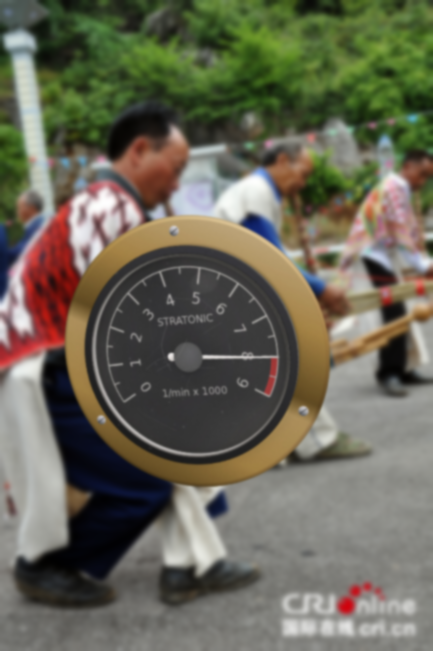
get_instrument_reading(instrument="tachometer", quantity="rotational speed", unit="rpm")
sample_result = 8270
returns 8000
